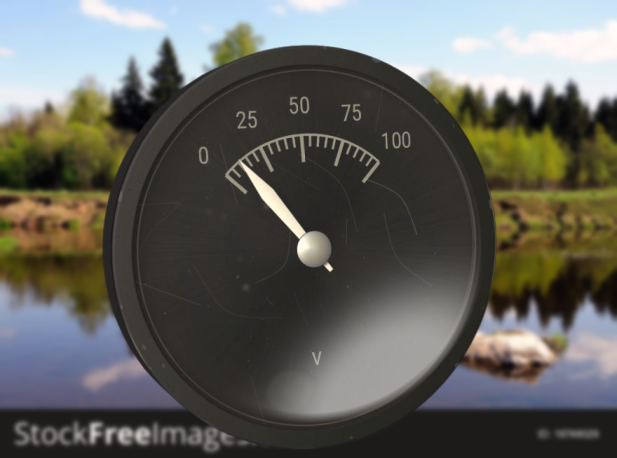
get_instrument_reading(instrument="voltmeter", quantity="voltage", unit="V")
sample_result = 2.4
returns 10
